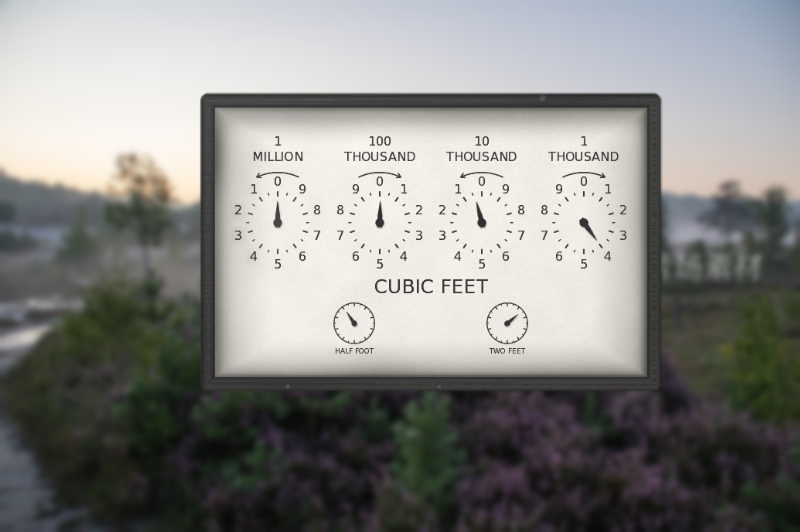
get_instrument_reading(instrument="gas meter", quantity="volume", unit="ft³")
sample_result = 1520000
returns 400
